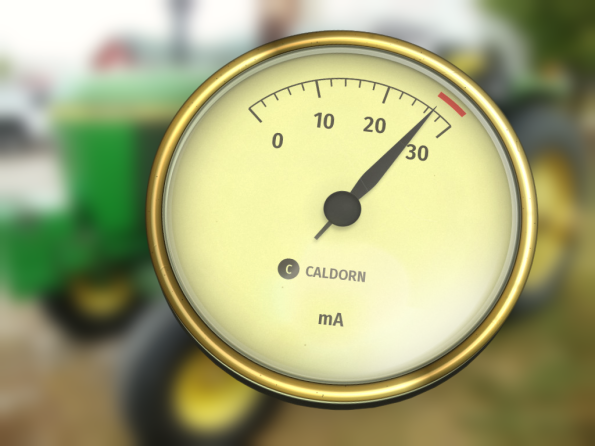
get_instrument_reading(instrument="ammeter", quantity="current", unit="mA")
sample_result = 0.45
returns 27
